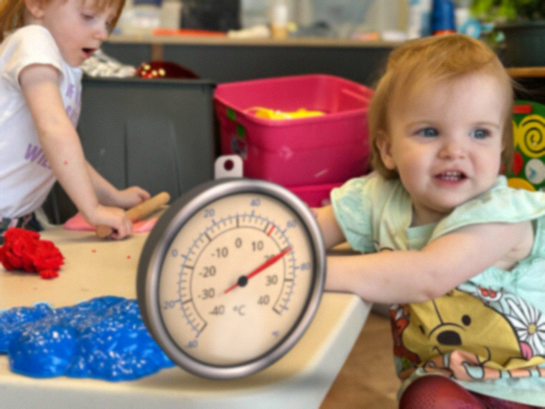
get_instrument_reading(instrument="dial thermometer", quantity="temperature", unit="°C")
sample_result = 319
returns 20
